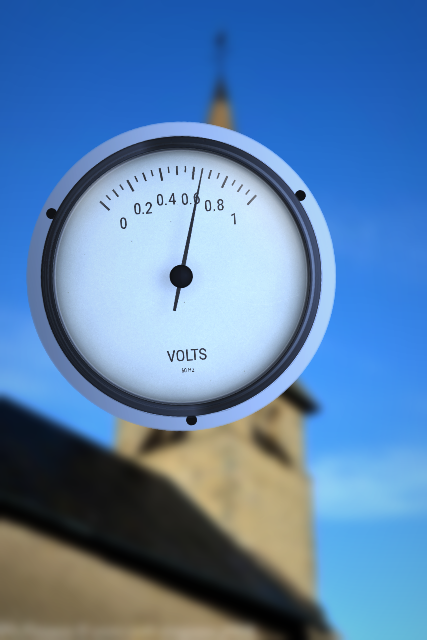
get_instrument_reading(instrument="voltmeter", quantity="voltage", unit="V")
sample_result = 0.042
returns 0.65
